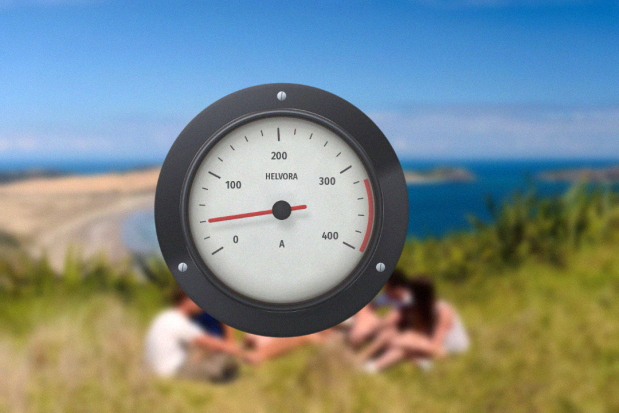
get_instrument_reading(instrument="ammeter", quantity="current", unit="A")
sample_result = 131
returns 40
